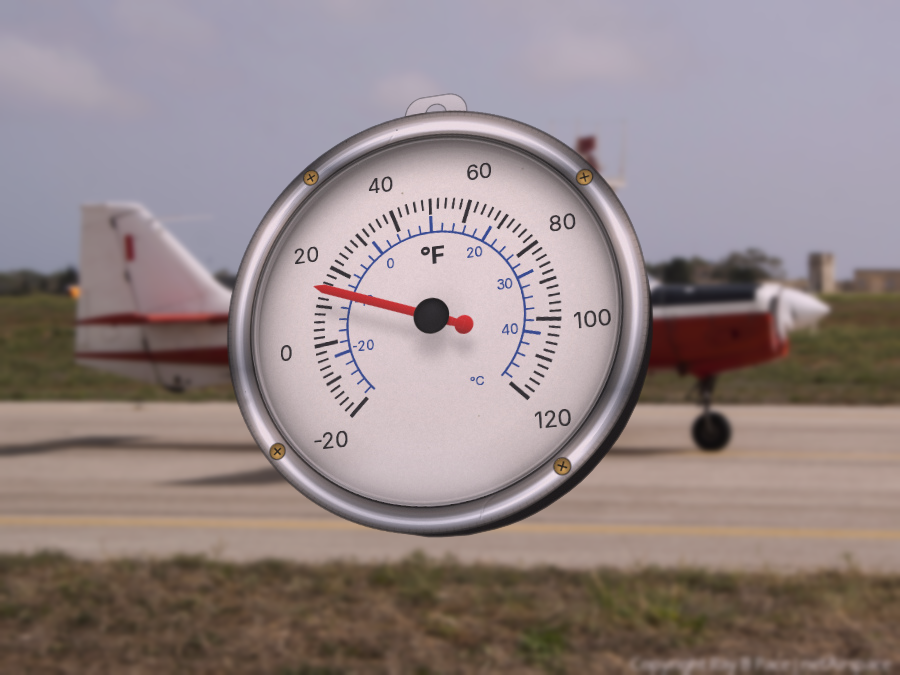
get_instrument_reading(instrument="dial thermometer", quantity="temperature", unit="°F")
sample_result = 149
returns 14
